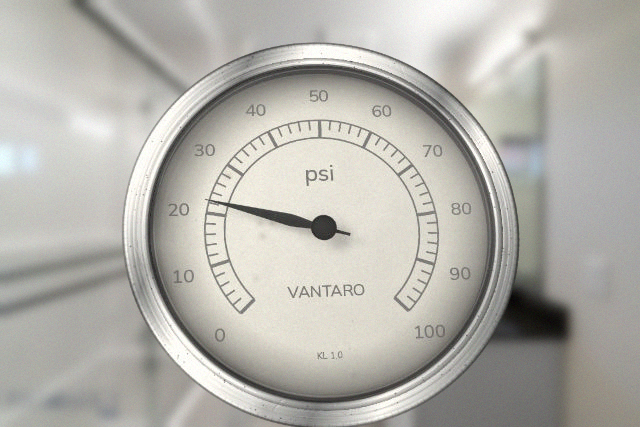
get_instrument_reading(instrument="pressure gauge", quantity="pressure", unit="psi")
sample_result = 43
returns 22
